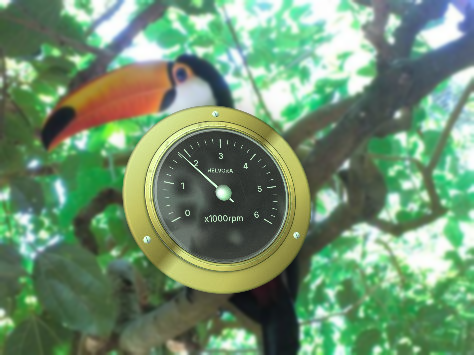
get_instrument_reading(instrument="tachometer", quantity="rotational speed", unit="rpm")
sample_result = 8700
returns 1800
